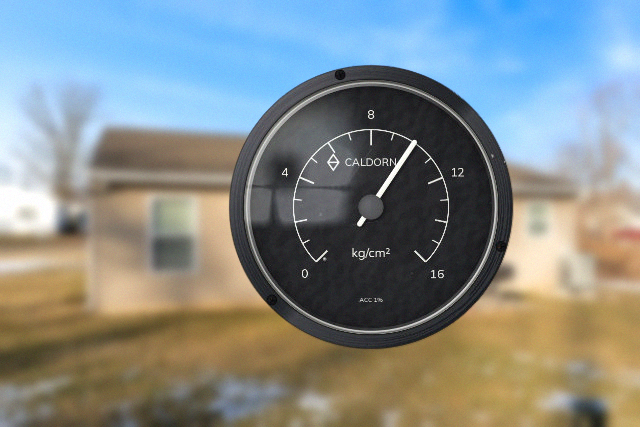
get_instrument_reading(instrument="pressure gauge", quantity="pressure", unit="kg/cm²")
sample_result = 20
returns 10
